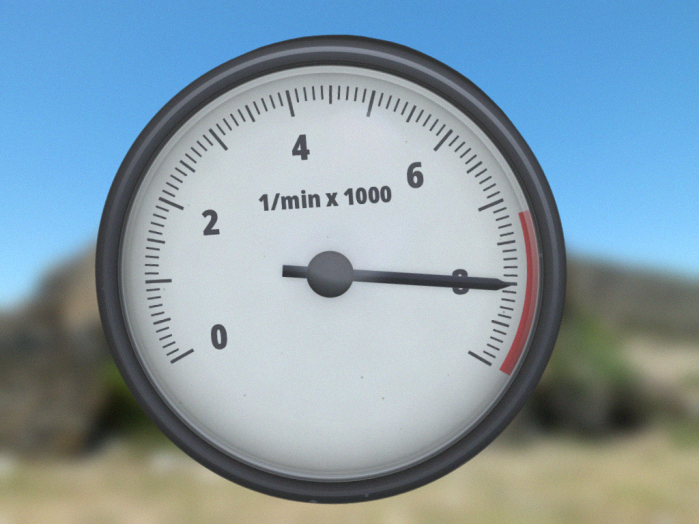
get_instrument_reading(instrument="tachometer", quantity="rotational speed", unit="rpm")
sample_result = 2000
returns 8000
